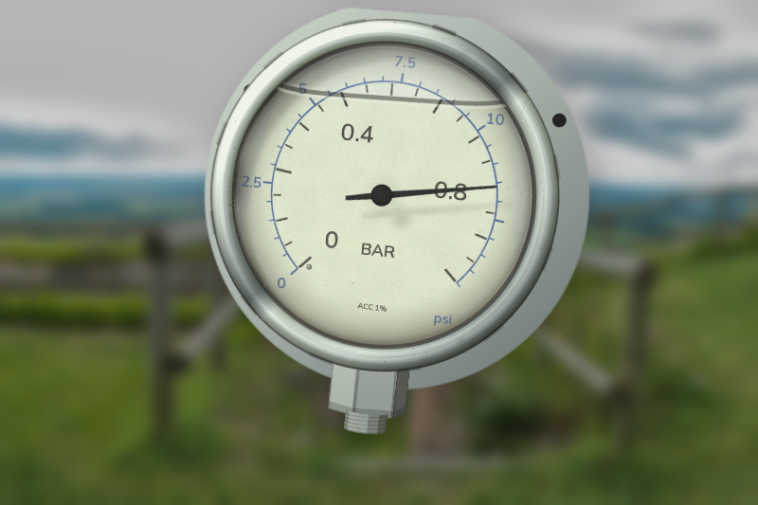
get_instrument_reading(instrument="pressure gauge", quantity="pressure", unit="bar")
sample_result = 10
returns 0.8
